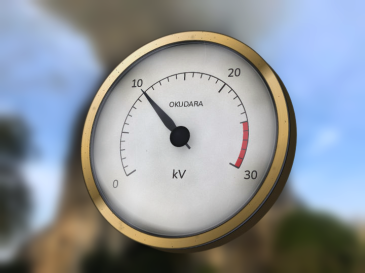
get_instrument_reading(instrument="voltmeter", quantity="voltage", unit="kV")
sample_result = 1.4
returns 10
